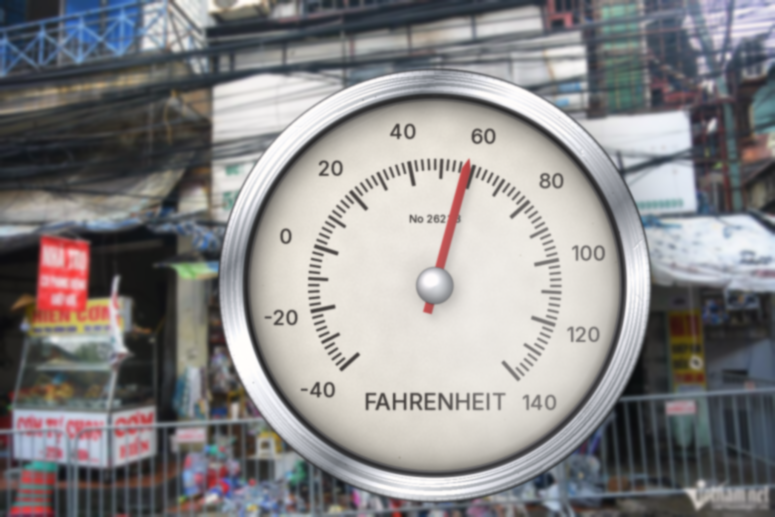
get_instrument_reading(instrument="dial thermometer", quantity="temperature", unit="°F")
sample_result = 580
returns 58
